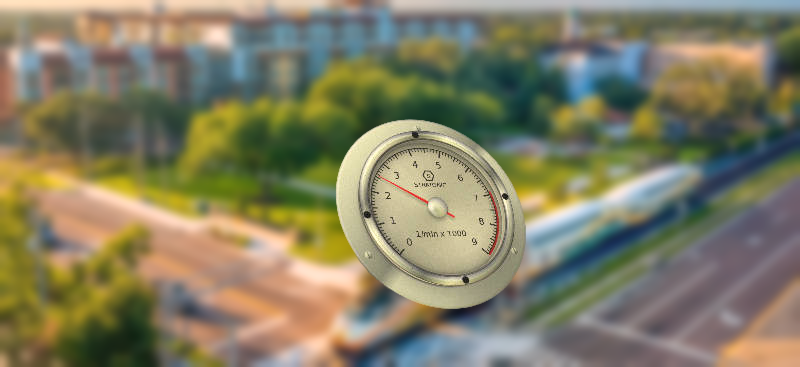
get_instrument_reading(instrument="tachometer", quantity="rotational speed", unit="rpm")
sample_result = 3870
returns 2500
